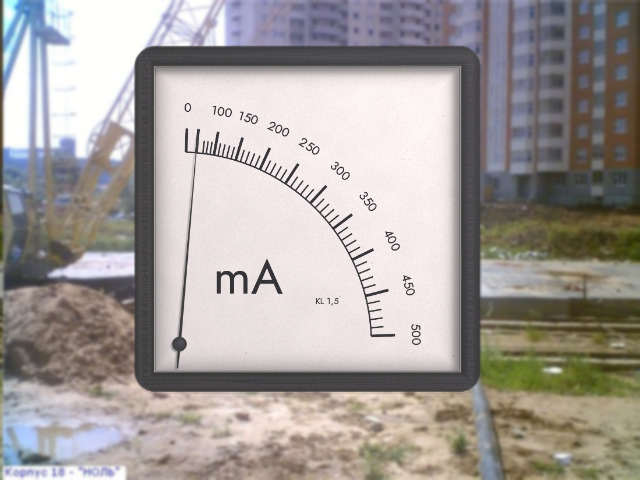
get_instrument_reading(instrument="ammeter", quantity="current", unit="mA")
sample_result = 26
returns 50
